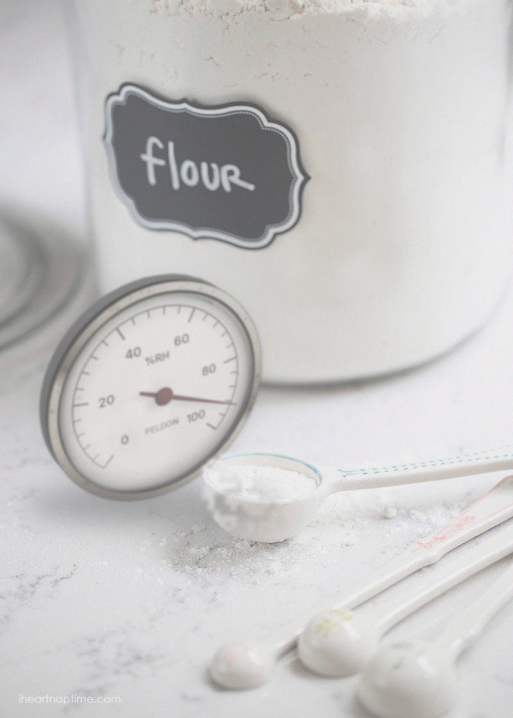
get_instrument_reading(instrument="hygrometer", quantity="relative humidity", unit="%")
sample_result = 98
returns 92
